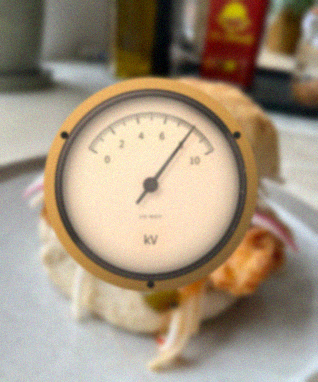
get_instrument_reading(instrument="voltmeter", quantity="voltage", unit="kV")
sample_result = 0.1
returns 8
